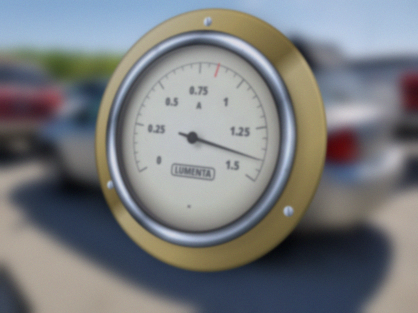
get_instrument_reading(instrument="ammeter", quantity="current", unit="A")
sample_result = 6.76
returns 1.4
